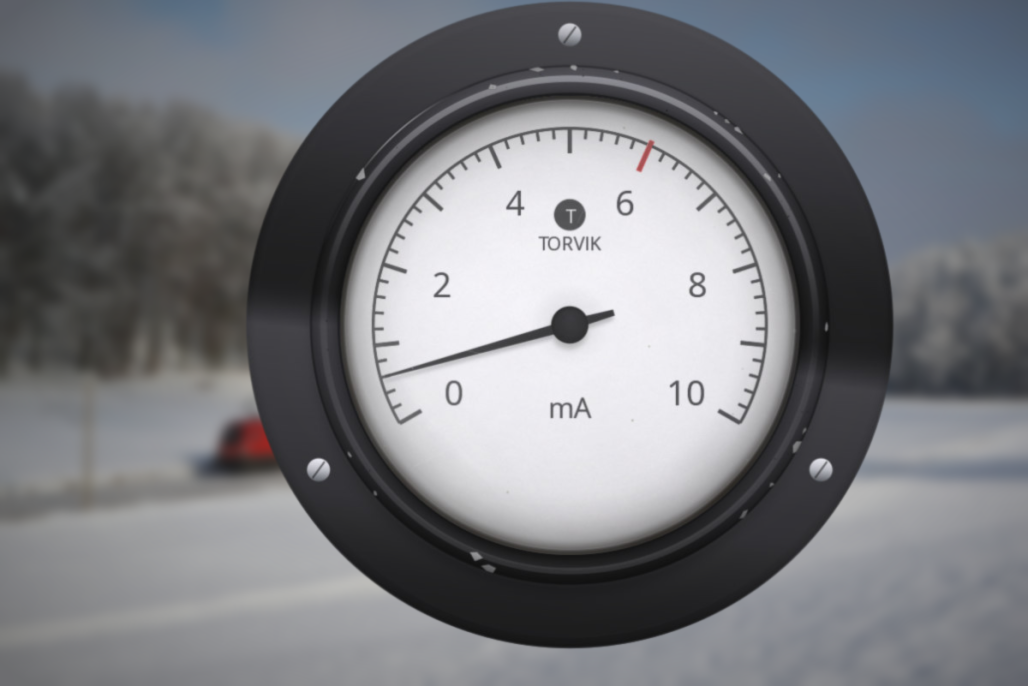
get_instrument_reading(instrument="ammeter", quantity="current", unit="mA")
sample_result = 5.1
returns 0.6
